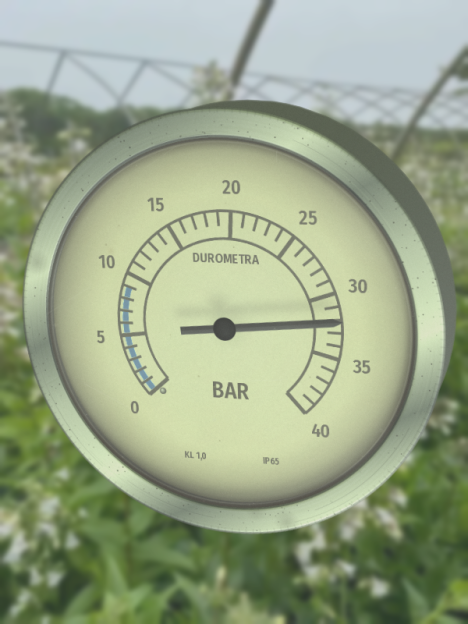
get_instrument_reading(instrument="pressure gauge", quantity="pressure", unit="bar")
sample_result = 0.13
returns 32
